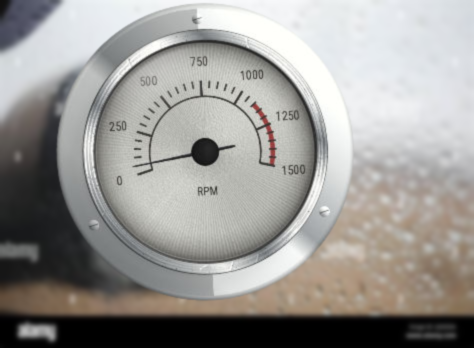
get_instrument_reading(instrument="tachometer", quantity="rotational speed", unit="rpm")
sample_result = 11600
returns 50
